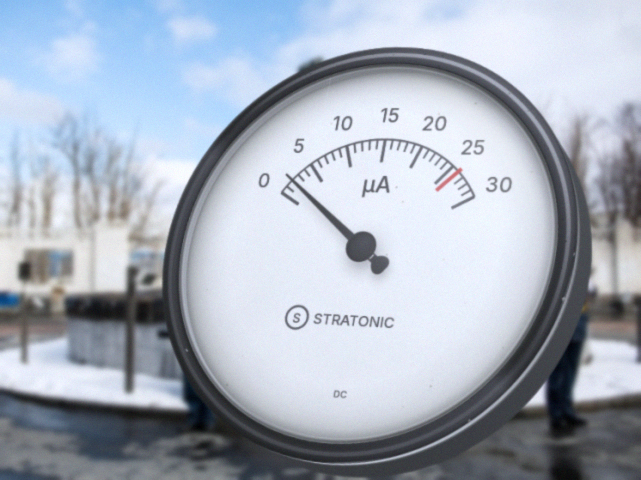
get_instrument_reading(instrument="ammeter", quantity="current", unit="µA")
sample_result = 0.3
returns 2
